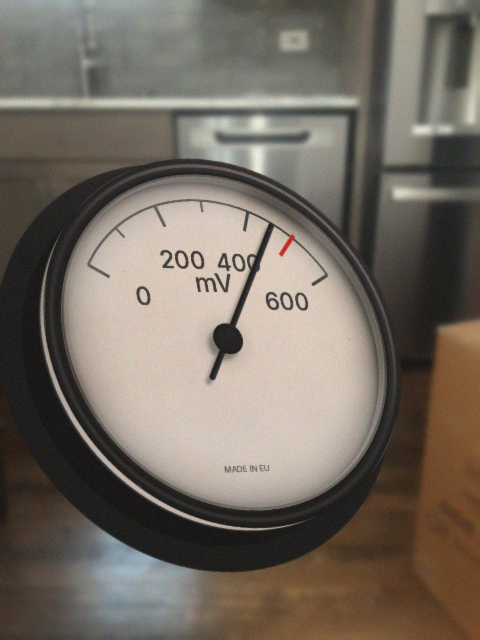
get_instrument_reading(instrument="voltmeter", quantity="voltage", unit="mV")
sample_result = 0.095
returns 450
